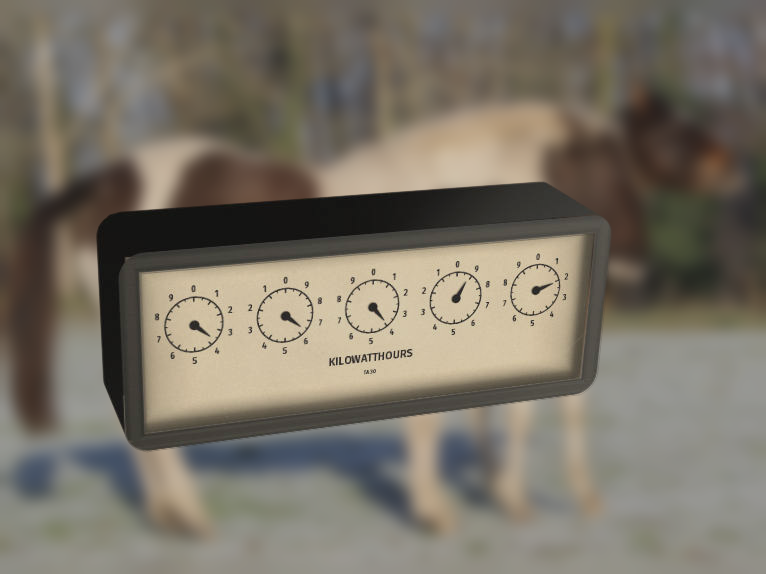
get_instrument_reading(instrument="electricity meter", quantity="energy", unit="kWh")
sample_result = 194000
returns 36392
